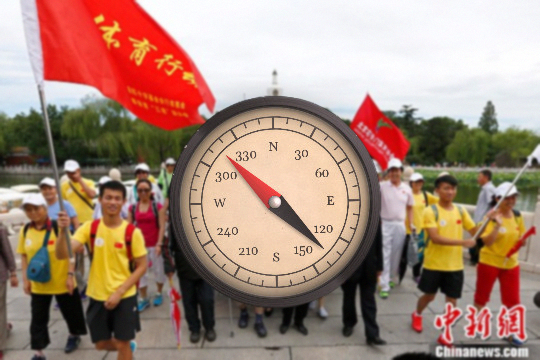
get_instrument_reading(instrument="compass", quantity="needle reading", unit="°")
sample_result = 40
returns 315
